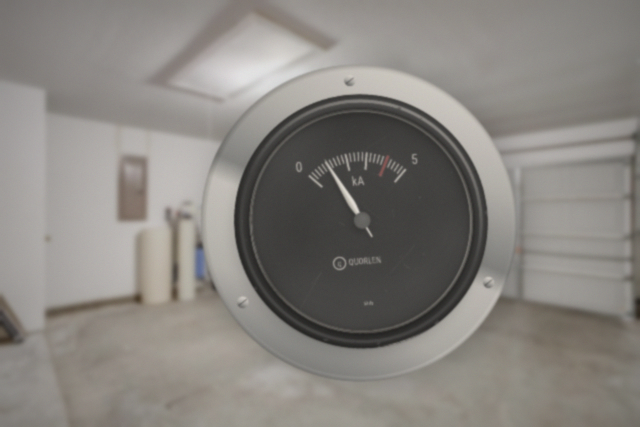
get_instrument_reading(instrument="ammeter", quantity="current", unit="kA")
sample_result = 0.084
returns 1
